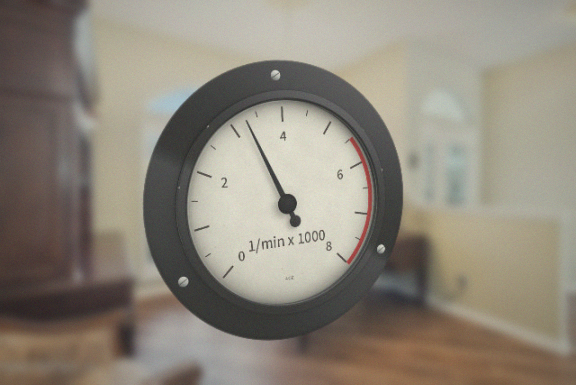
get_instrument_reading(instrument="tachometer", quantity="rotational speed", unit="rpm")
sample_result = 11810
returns 3250
